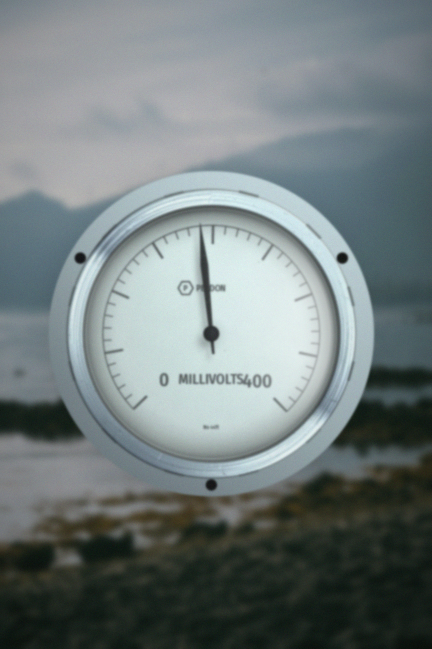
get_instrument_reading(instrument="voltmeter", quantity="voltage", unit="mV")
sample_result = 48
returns 190
